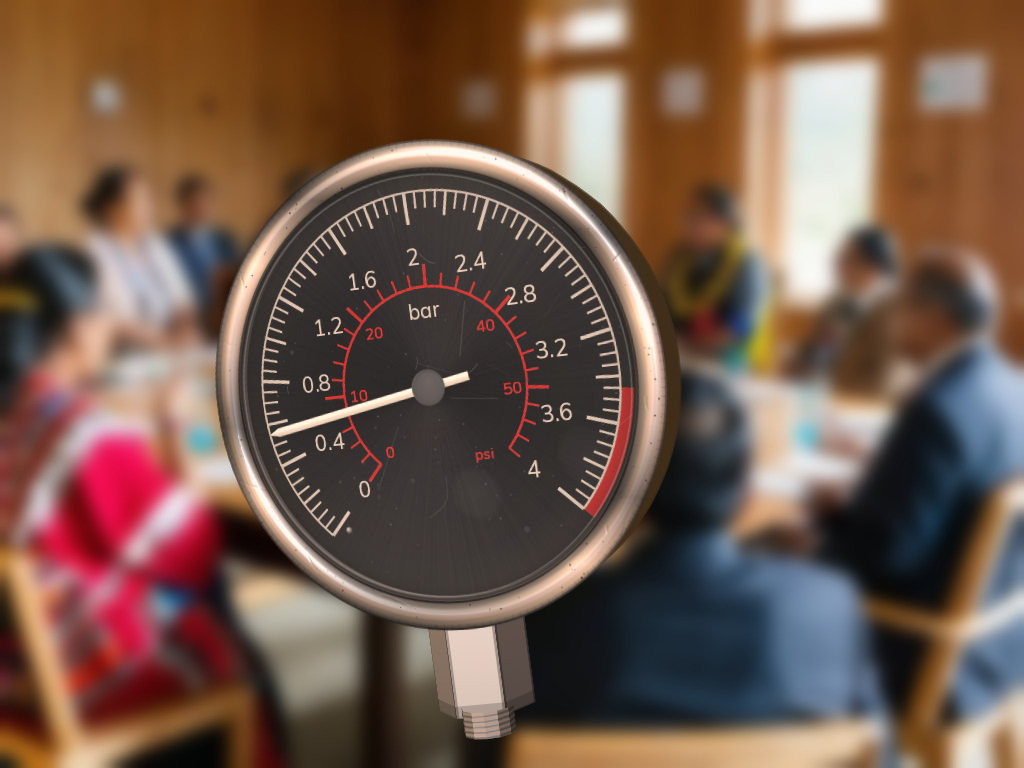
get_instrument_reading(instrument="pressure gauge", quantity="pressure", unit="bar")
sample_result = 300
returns 0.55
